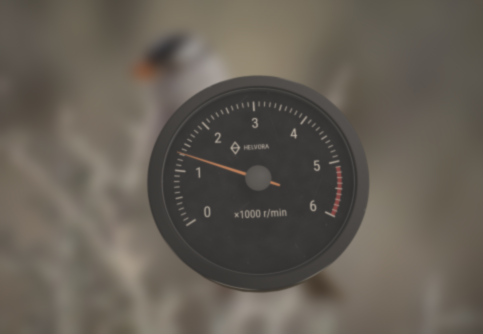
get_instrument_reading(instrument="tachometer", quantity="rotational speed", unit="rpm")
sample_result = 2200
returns 1300
